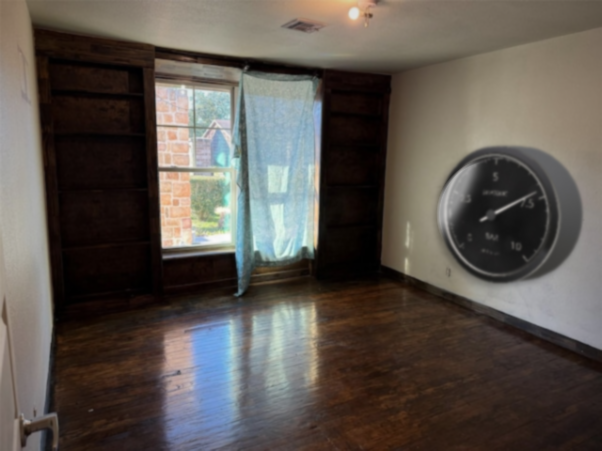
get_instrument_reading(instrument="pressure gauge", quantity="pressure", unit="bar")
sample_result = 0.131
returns 7.25
